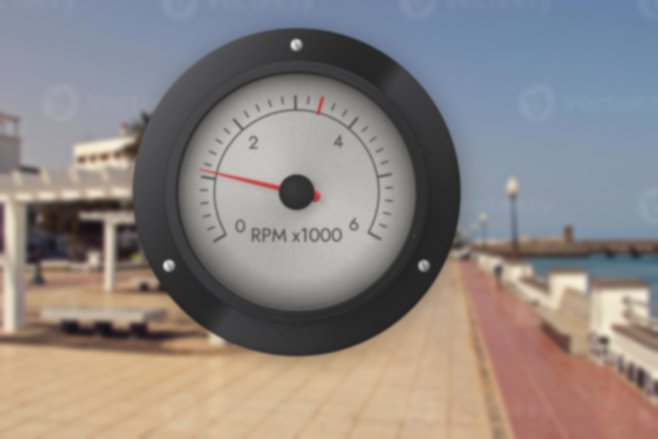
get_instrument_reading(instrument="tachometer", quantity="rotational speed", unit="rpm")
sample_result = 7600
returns 1100
